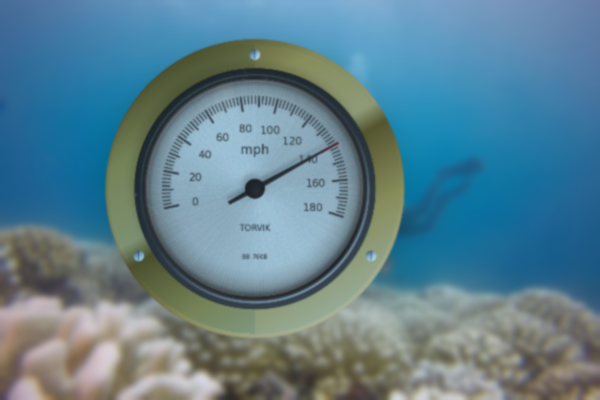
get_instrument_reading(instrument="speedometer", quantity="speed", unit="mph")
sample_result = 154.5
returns 140
